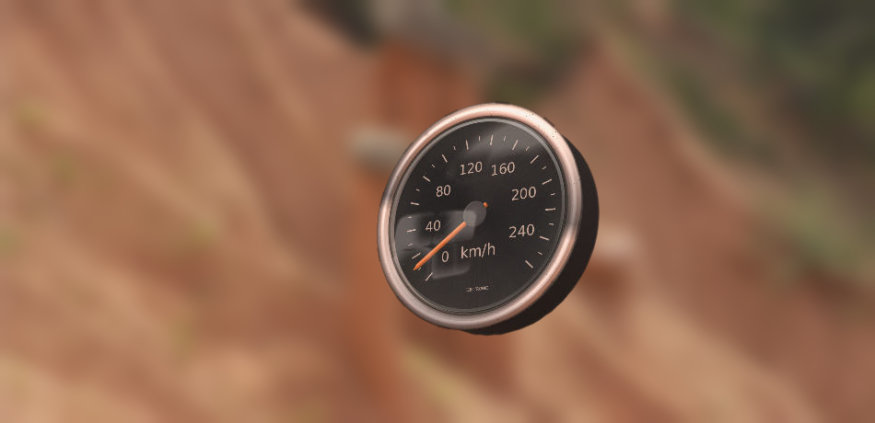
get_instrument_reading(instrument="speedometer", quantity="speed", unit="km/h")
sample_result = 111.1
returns 10
